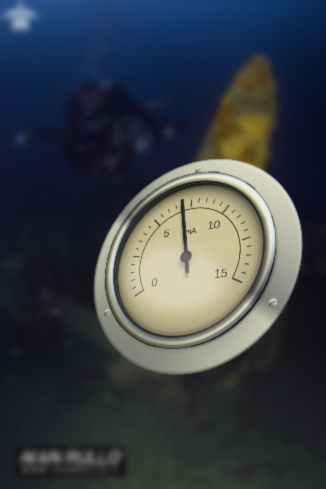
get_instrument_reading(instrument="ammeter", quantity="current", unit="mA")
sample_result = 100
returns 7
